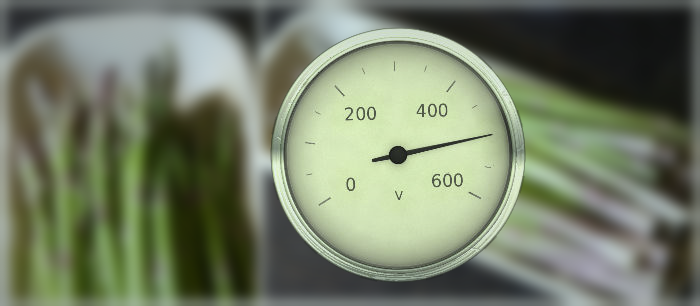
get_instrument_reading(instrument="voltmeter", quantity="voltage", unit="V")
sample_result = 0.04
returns 500
